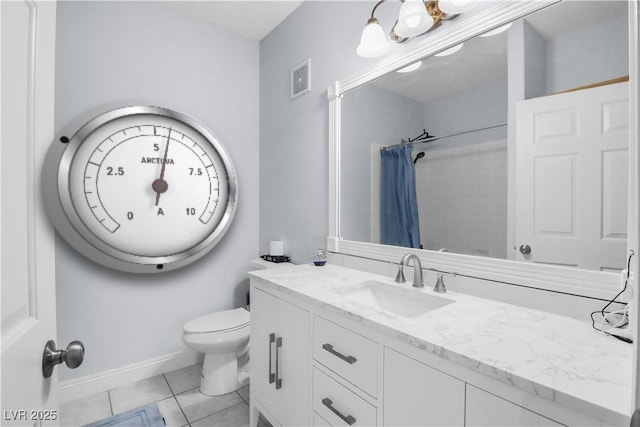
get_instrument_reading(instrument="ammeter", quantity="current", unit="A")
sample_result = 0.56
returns 5.5
